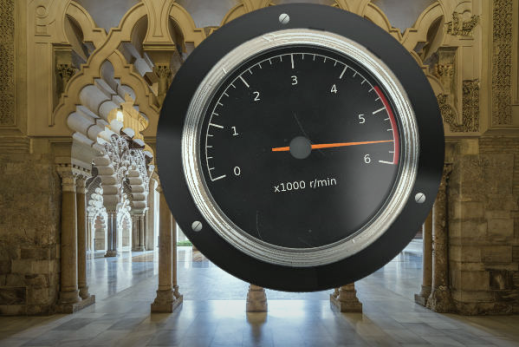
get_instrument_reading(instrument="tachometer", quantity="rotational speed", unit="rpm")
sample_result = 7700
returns 5600
